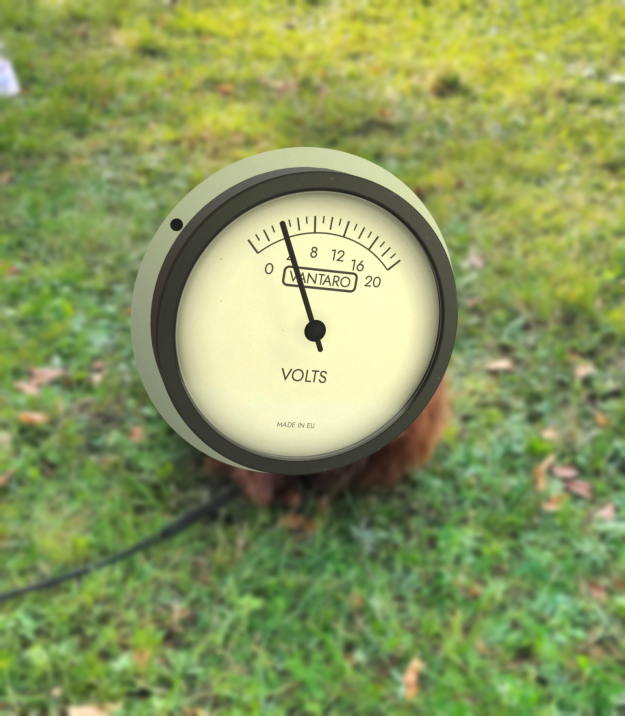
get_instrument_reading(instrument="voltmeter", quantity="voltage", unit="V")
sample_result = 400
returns 4
